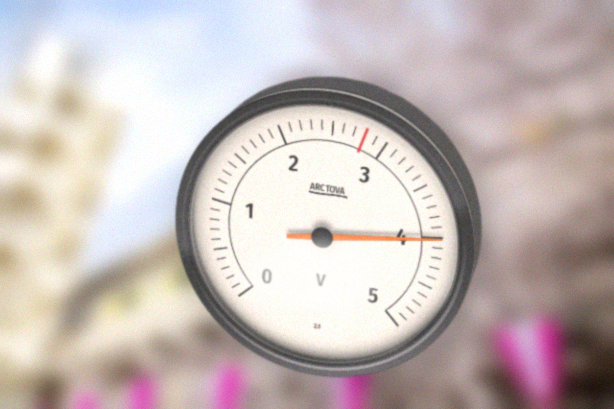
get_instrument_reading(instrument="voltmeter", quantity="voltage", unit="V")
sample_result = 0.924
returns 4
